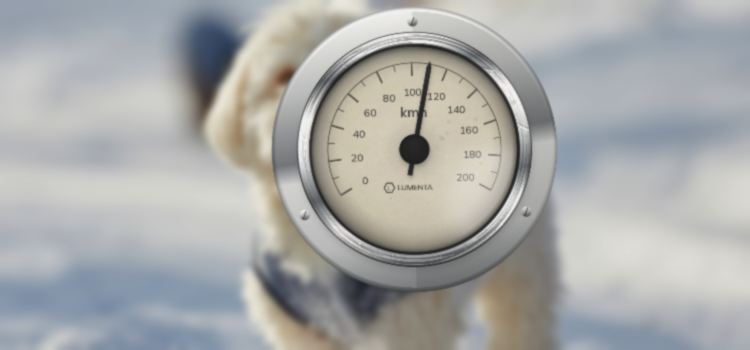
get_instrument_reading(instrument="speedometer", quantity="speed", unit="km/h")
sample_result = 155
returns 110
